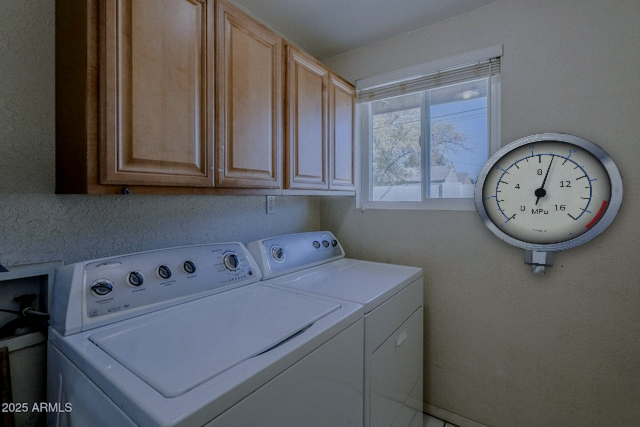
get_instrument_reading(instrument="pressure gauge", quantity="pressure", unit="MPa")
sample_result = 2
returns 9
